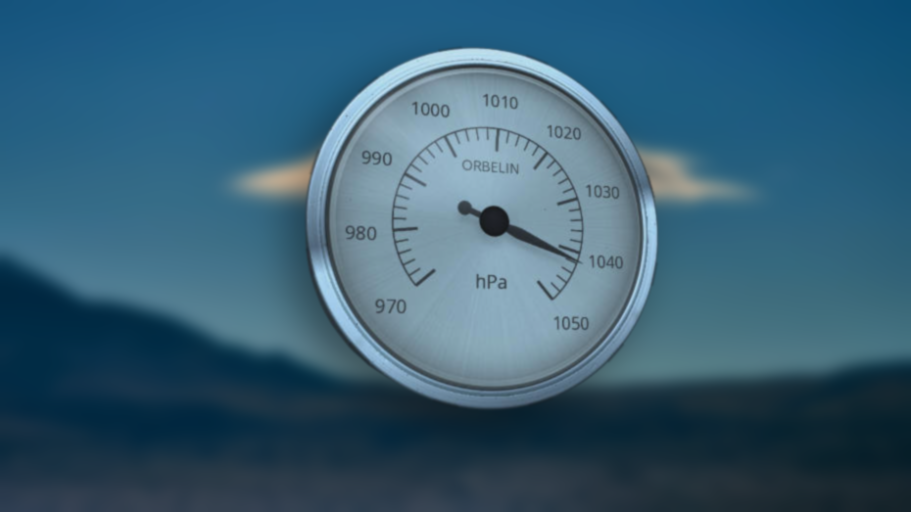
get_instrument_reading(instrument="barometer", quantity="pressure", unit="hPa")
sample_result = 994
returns 1042
